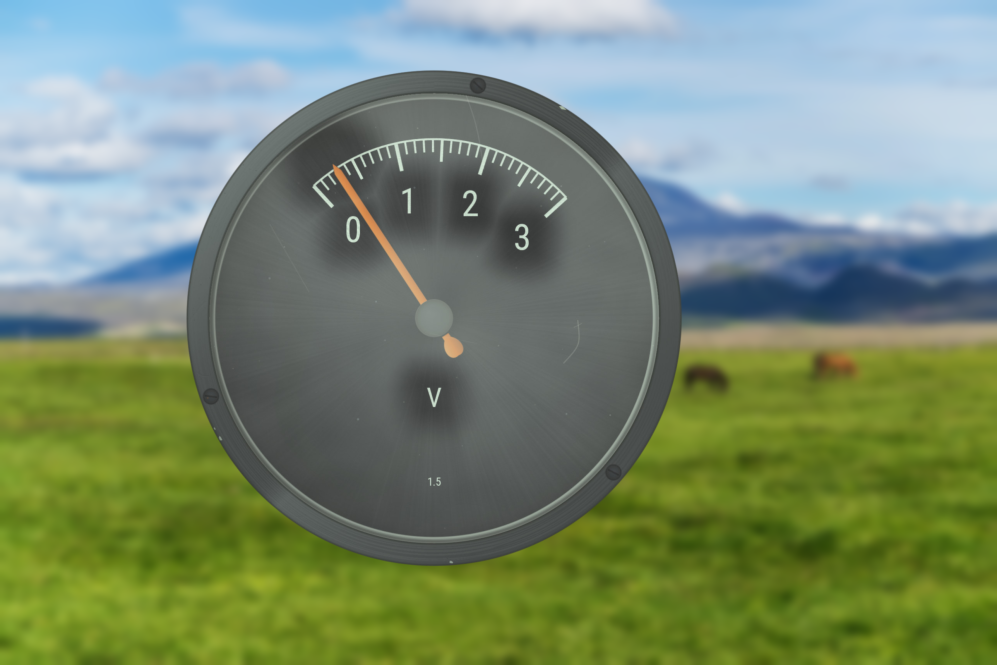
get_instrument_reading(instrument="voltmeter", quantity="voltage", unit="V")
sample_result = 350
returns 0.3
